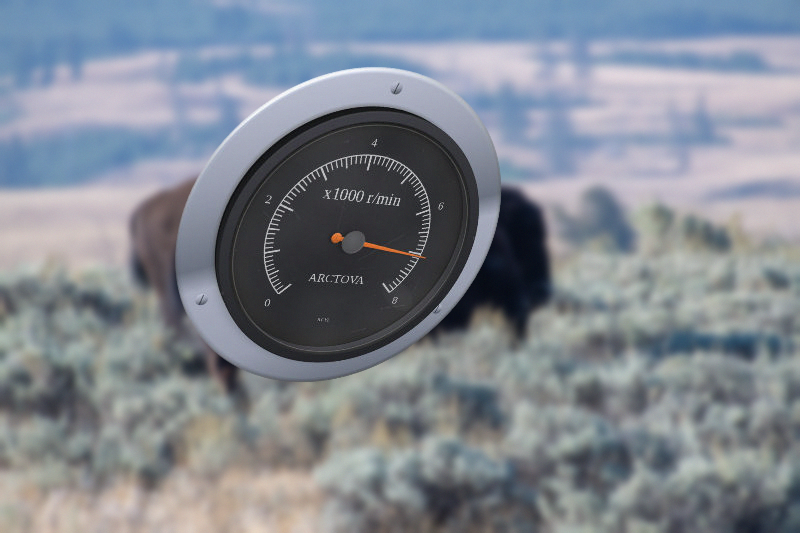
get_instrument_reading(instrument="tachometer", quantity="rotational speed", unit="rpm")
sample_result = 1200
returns 7000
